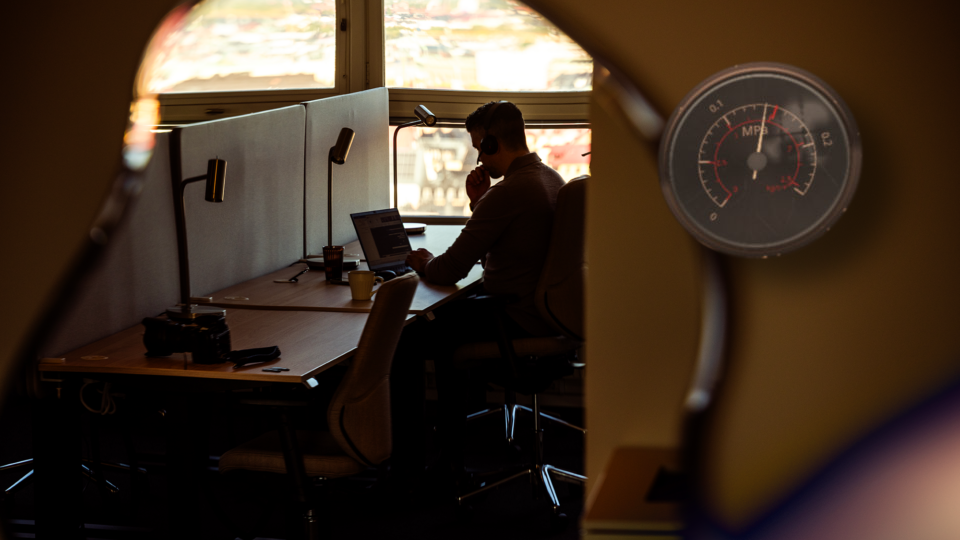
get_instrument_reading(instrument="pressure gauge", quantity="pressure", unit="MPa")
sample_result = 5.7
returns 0.14
